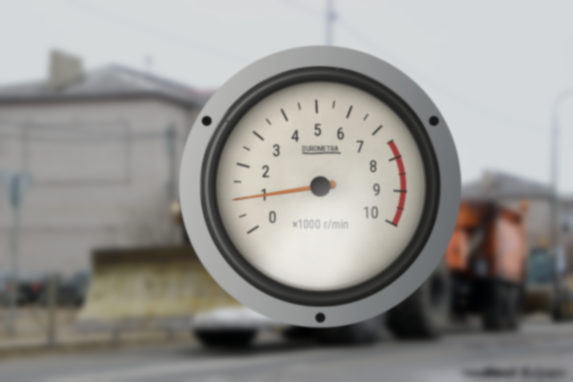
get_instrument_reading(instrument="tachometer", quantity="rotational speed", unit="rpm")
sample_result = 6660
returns 1000
